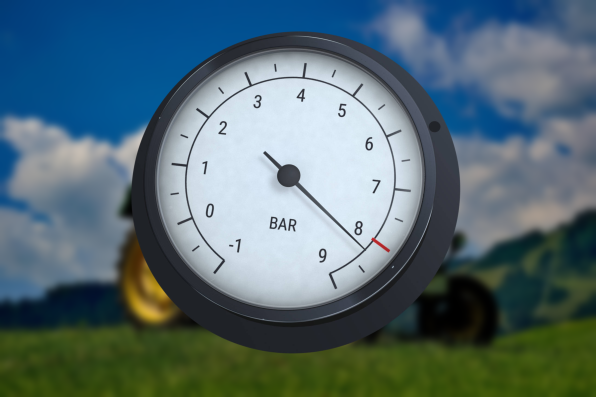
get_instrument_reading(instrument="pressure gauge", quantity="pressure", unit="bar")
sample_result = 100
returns 8.25
